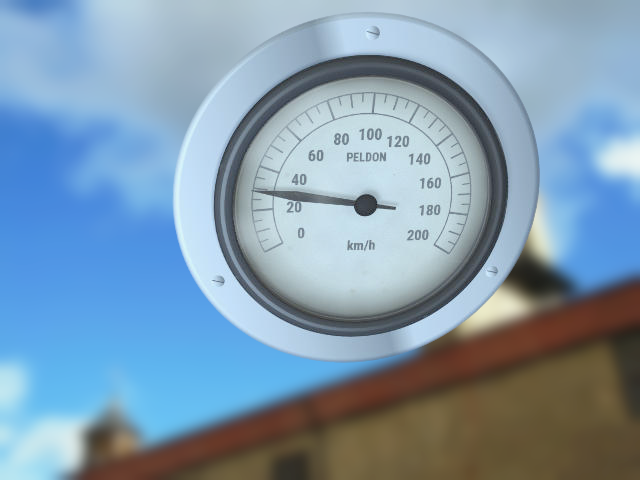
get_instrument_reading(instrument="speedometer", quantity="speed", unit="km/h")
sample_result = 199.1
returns 30
